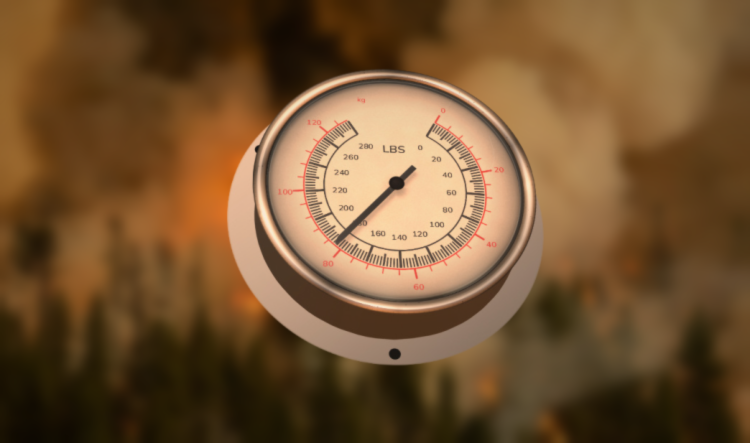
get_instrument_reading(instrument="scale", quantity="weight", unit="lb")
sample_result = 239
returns 180
